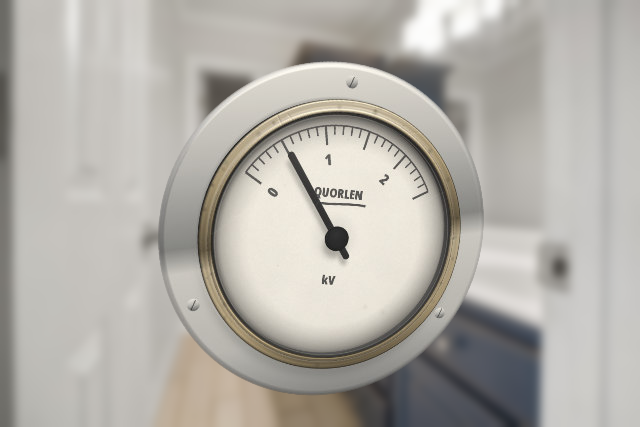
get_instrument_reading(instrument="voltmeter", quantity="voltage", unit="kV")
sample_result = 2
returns 0.5
